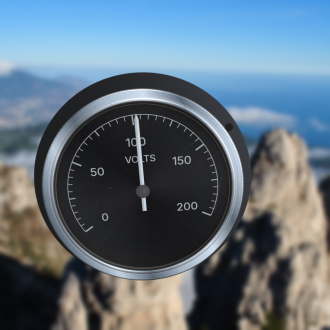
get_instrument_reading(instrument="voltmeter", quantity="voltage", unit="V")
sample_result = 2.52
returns 102.5
